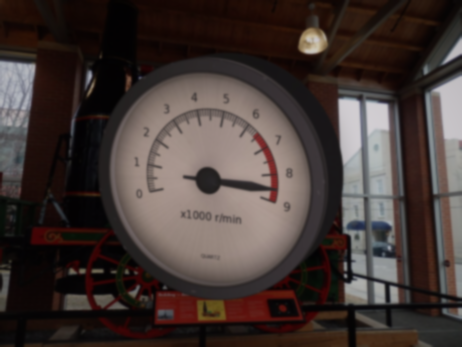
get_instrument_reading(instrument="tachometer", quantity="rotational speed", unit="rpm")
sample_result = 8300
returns 8500
